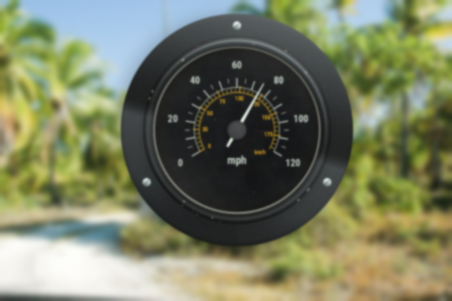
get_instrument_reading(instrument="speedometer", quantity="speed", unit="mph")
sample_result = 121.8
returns 75
